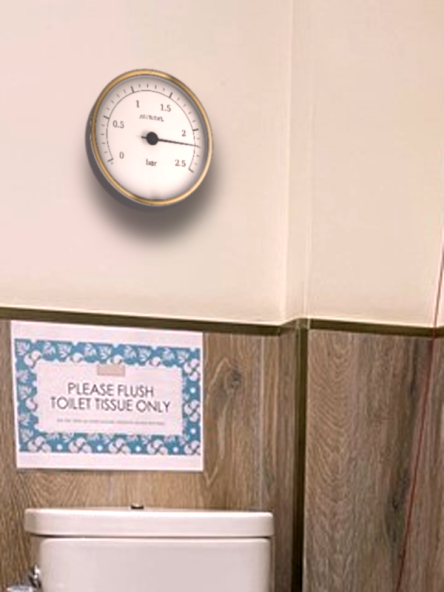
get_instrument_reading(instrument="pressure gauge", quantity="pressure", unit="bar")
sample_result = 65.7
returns 2.2
